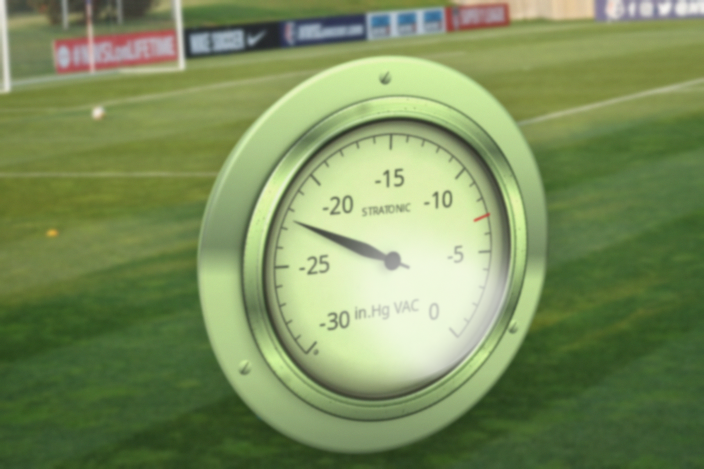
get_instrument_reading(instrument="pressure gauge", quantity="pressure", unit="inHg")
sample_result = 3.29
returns -22.5
